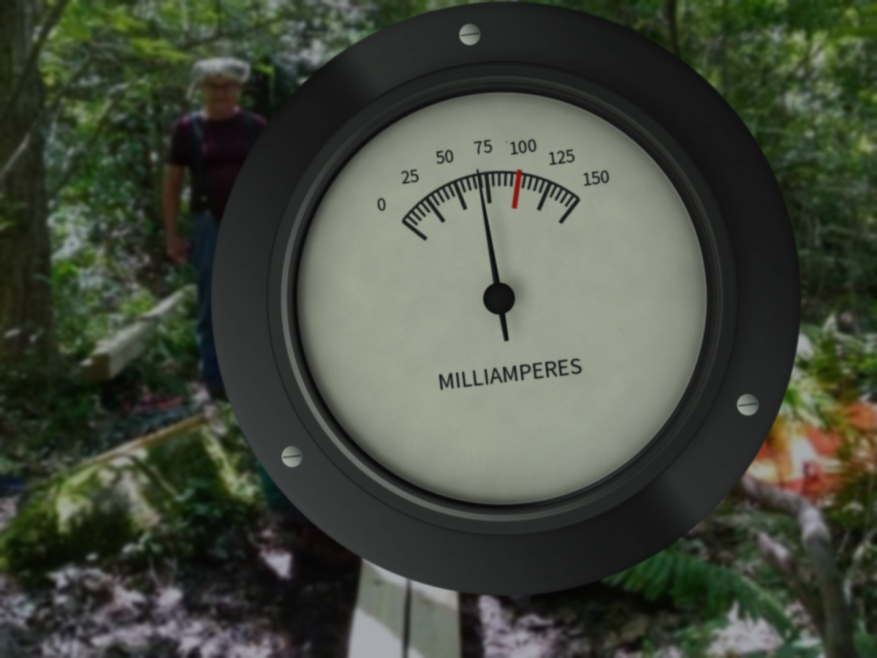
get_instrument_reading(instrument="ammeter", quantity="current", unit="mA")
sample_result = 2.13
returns 70
